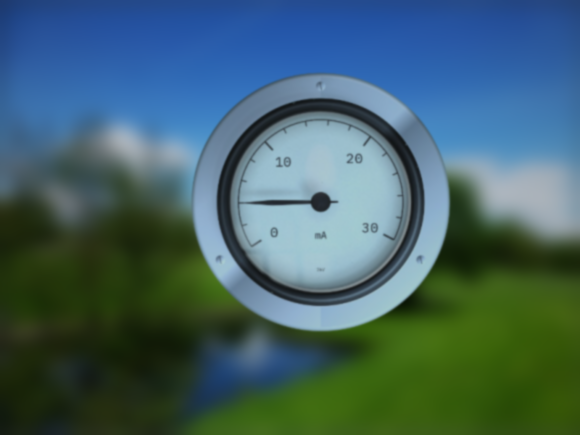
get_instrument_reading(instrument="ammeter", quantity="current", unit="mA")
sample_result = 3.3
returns 4
